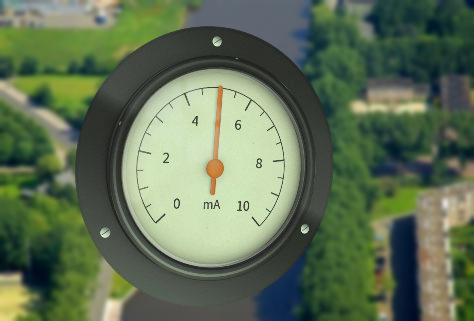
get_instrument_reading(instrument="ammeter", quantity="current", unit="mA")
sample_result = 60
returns 5
